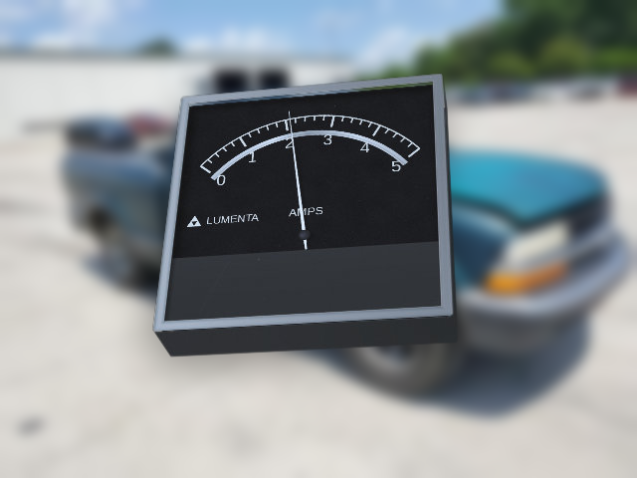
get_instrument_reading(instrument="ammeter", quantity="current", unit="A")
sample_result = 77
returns 2.1
